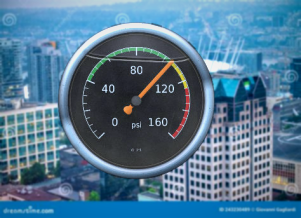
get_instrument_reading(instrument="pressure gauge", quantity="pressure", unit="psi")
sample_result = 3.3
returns 105
